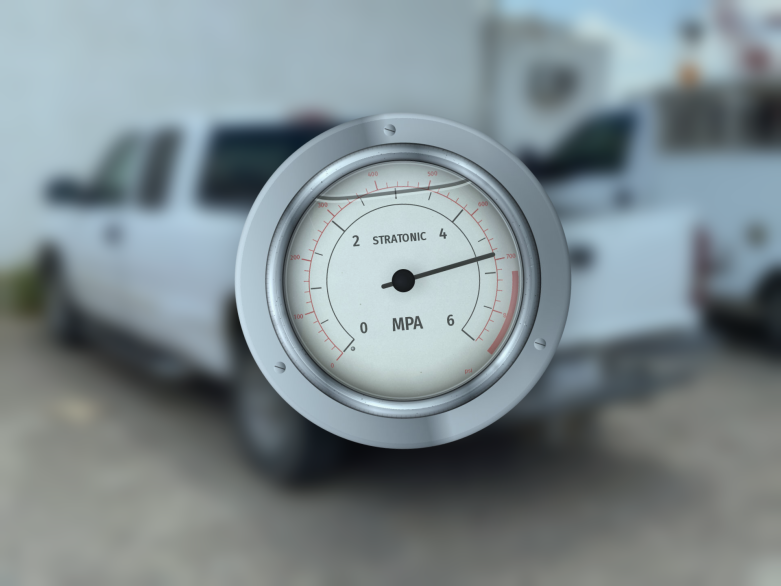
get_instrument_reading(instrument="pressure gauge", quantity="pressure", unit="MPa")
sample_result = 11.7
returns 4.75
